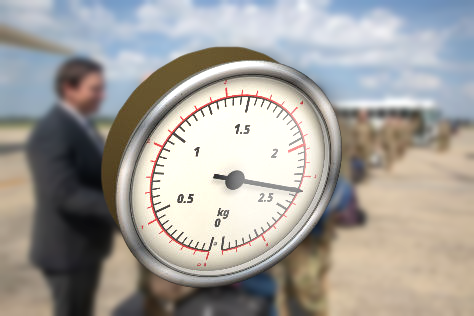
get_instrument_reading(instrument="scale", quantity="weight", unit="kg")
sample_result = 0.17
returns 2.35
